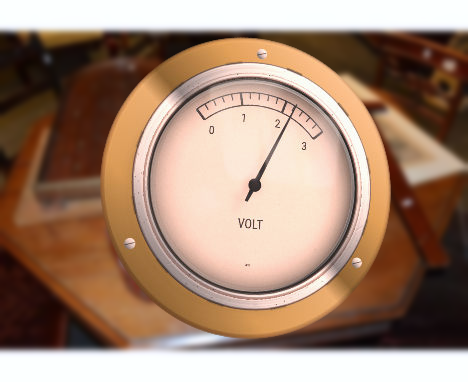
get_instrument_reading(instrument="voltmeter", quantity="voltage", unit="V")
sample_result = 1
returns 2.2
